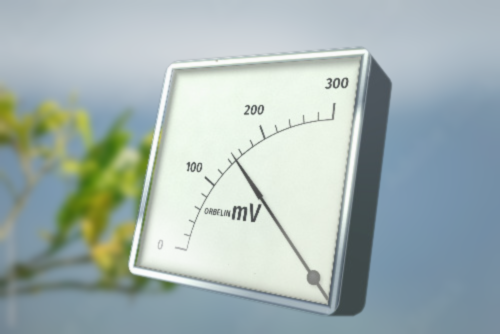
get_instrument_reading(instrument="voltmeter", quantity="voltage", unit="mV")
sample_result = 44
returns 150
